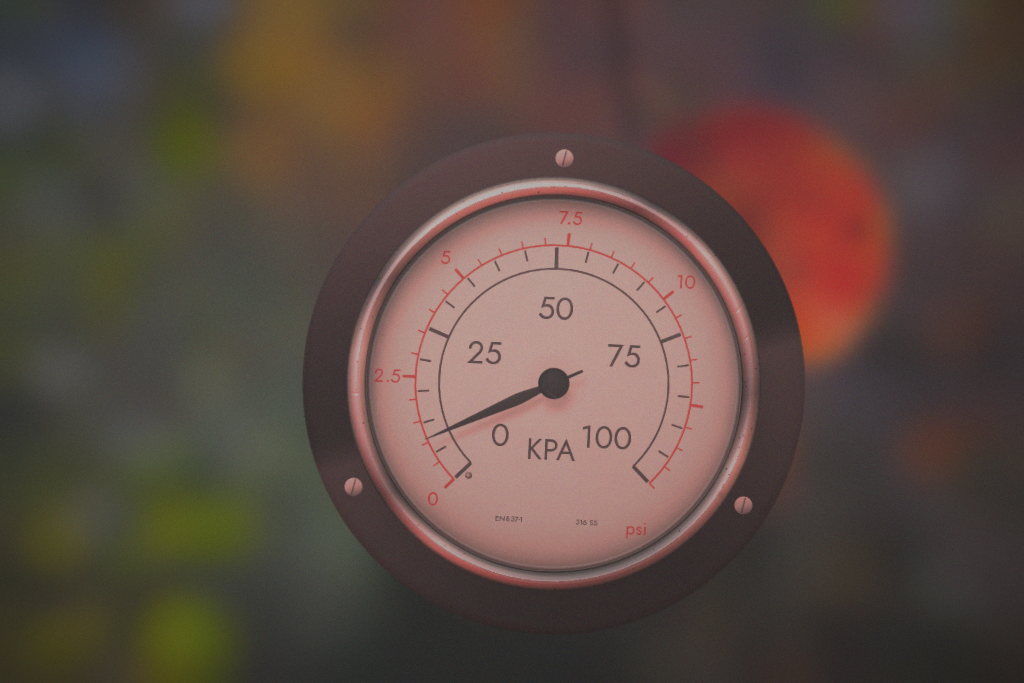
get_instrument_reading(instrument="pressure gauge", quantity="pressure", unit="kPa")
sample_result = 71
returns 7.5
